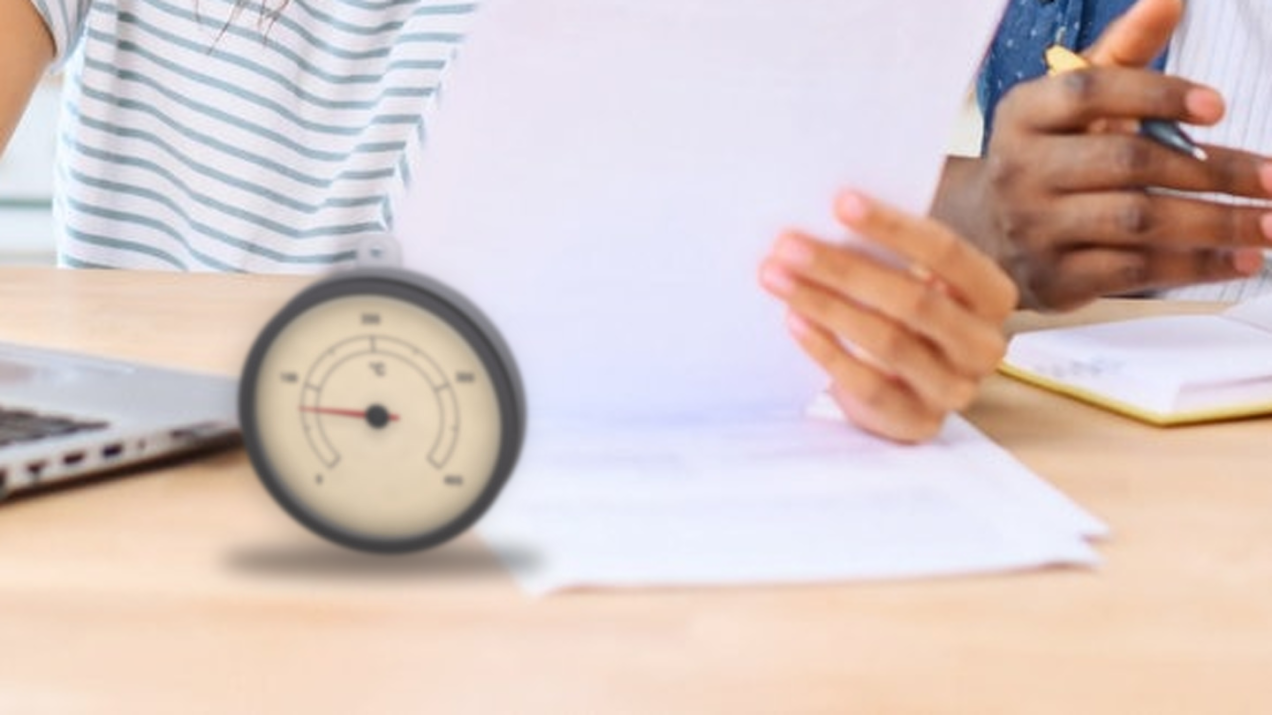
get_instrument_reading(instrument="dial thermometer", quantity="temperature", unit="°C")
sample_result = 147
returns 75
